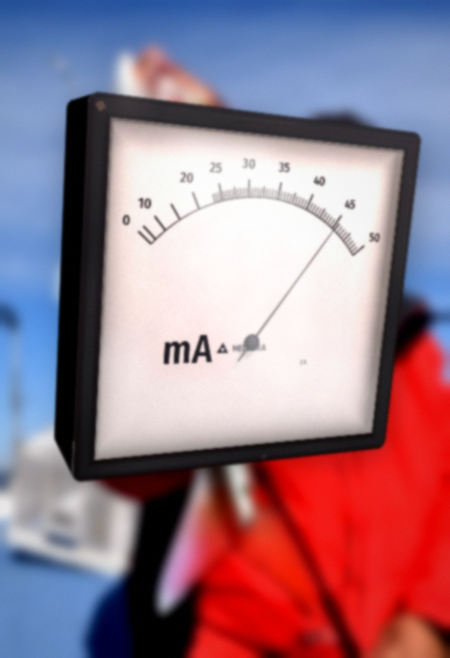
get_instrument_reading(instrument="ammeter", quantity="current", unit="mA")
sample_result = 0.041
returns 45
